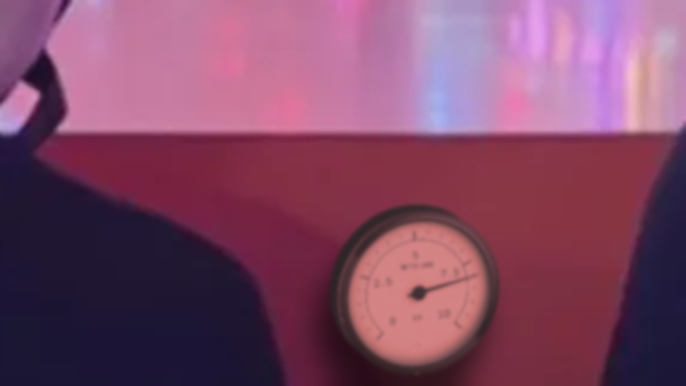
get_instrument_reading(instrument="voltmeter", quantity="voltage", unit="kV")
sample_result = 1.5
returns 8
